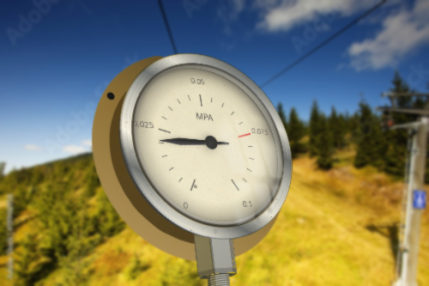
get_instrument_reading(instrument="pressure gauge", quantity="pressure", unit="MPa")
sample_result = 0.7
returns 0.02
